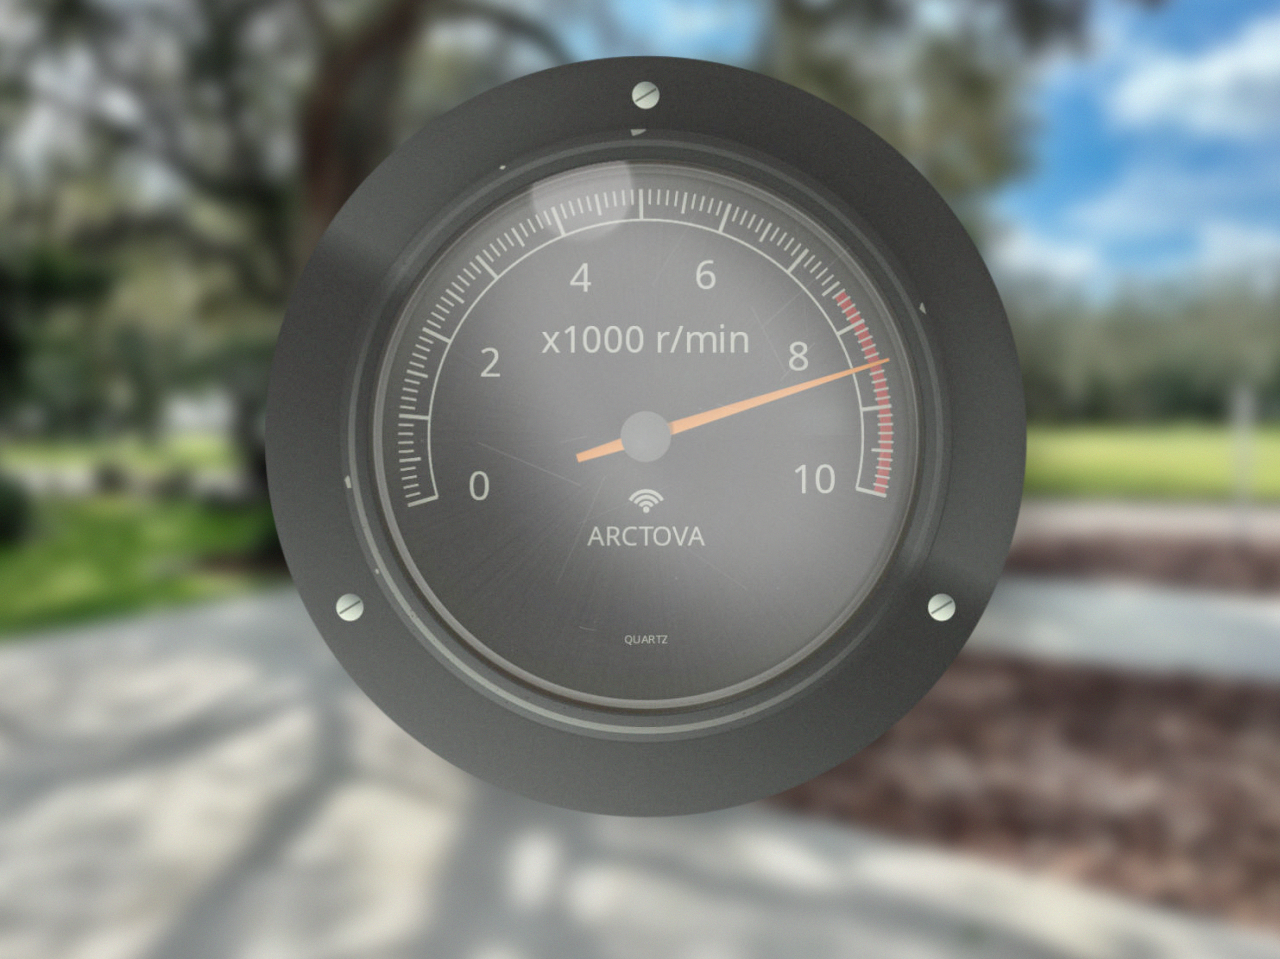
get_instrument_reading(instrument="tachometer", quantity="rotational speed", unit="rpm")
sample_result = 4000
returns 8500
